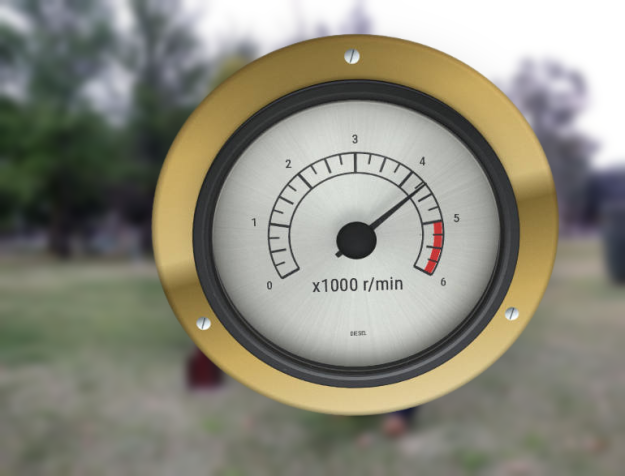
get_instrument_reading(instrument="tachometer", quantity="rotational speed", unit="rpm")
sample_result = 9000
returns 4250
